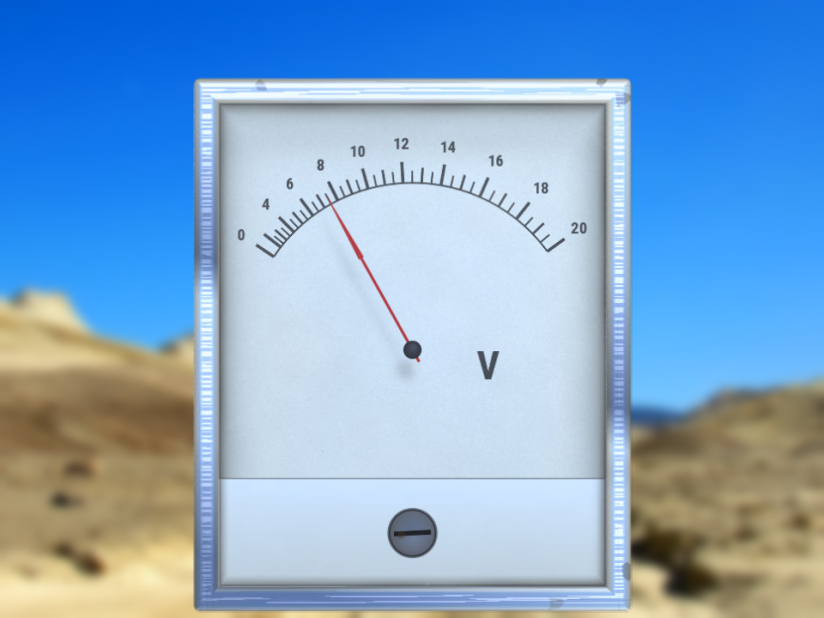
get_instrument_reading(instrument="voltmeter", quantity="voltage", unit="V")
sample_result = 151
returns 7.5
